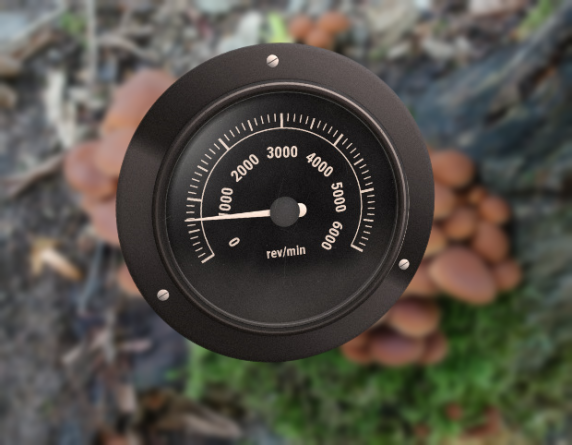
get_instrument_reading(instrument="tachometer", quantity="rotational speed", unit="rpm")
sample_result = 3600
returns 700
